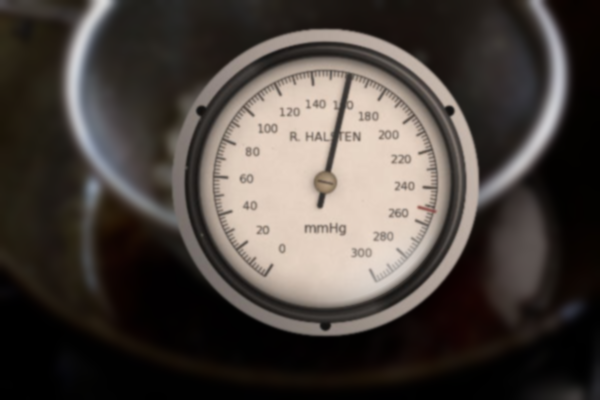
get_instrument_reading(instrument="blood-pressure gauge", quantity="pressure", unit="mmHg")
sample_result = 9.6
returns 160
